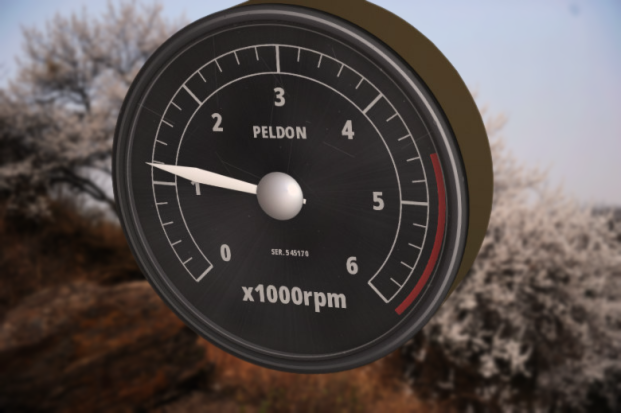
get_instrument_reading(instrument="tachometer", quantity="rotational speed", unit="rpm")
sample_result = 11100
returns 1200
